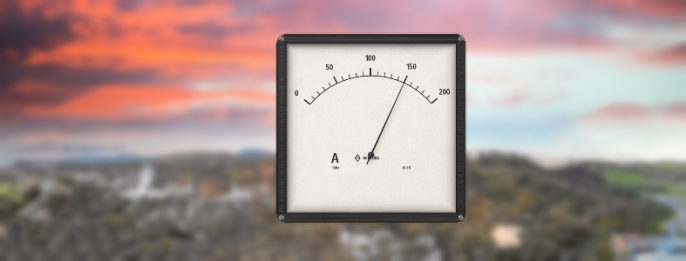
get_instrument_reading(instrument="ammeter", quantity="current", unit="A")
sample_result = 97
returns 150
